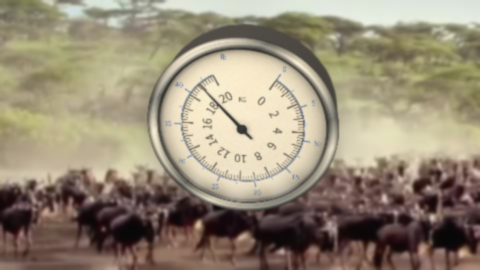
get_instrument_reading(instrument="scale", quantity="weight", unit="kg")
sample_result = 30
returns 19
